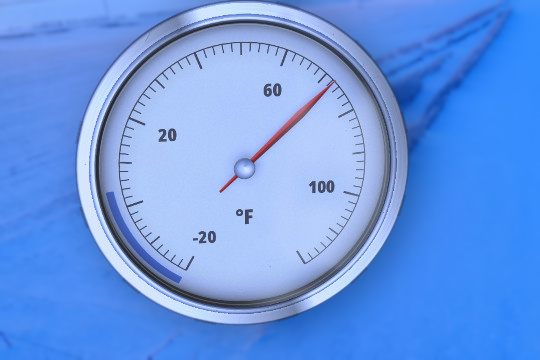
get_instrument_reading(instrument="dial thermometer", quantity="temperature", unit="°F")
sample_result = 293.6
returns 72
